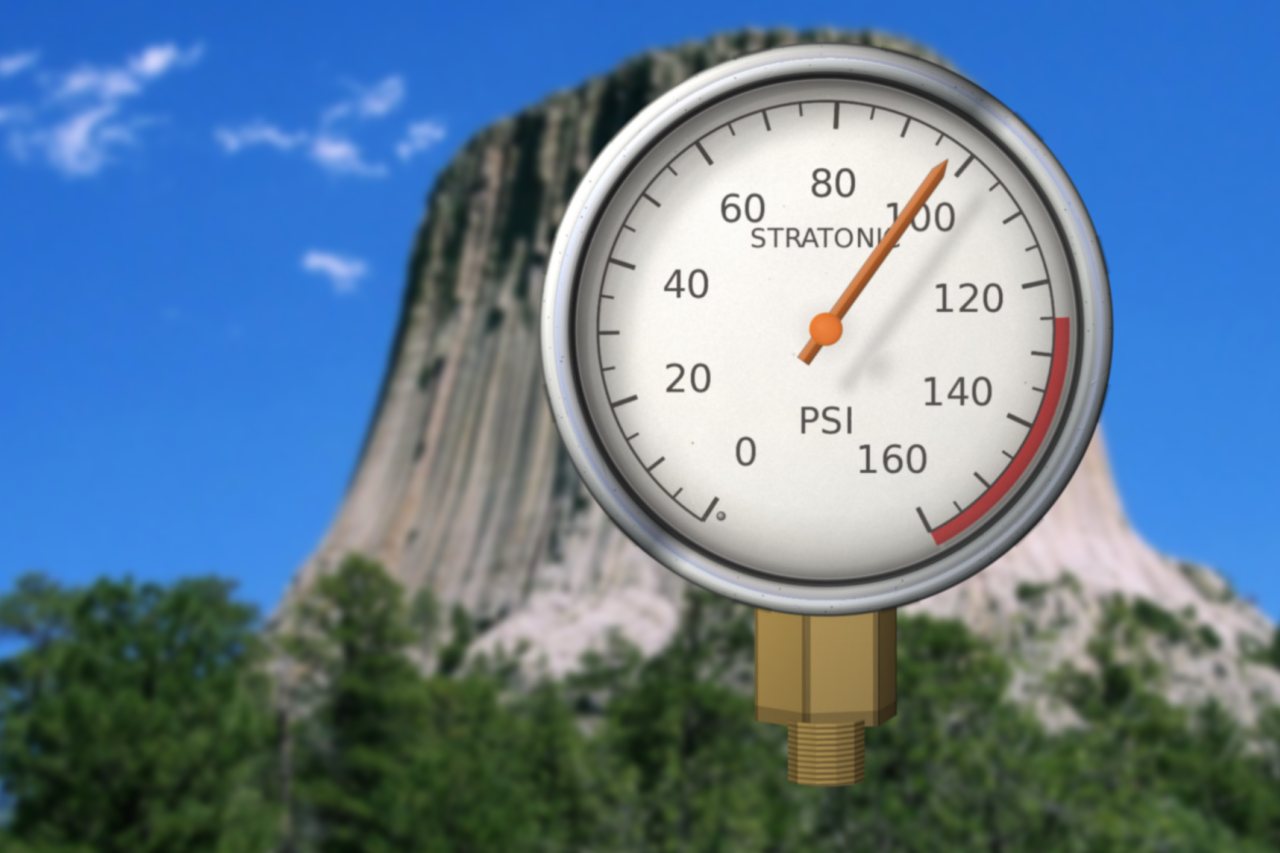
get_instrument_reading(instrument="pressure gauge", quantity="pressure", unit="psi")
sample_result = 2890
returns 97.5
